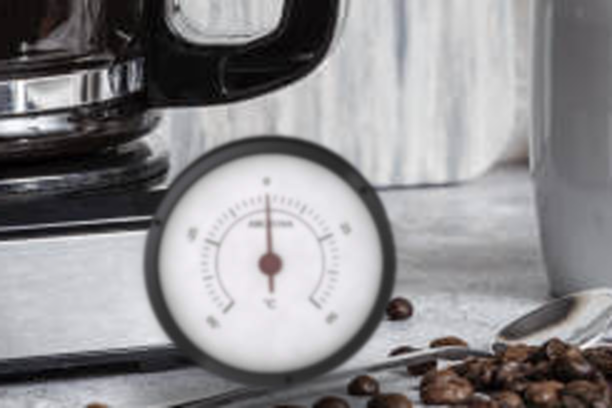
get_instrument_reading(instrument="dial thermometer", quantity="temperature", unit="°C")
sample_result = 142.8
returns 0
